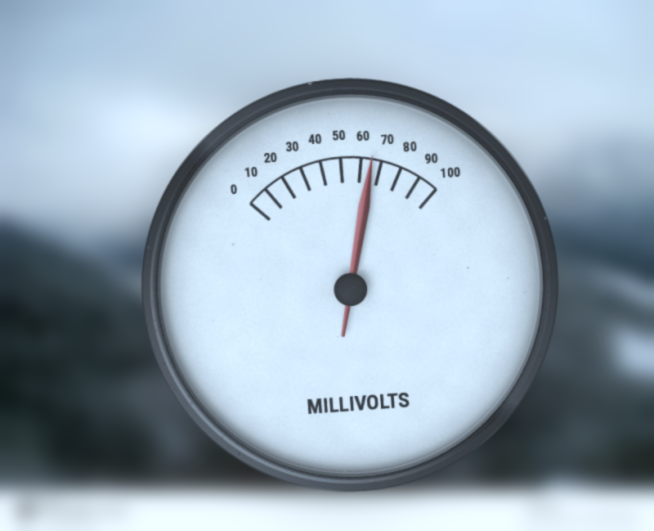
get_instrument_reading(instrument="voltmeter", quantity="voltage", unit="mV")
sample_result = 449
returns 65
